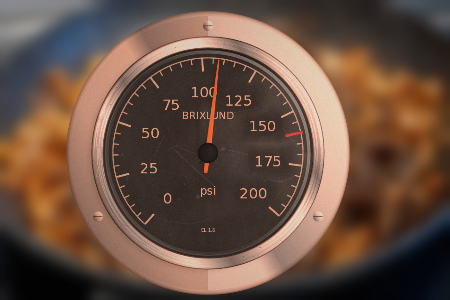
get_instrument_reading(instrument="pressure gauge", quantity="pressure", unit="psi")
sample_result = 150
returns 107.5
